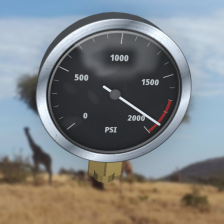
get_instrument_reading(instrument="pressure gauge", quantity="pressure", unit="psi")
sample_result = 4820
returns 1900
